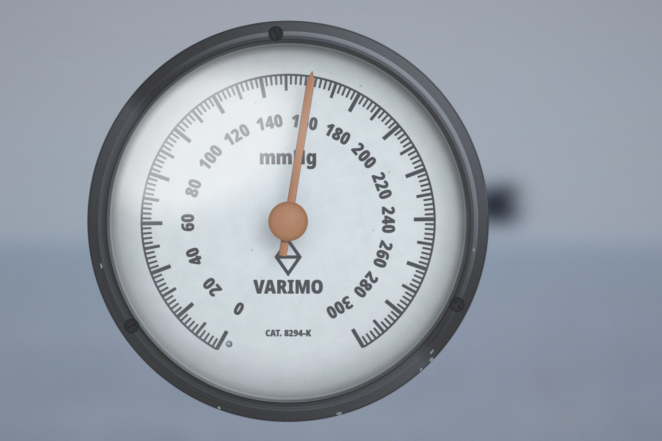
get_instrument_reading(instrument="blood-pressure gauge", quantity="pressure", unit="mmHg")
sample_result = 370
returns 160
